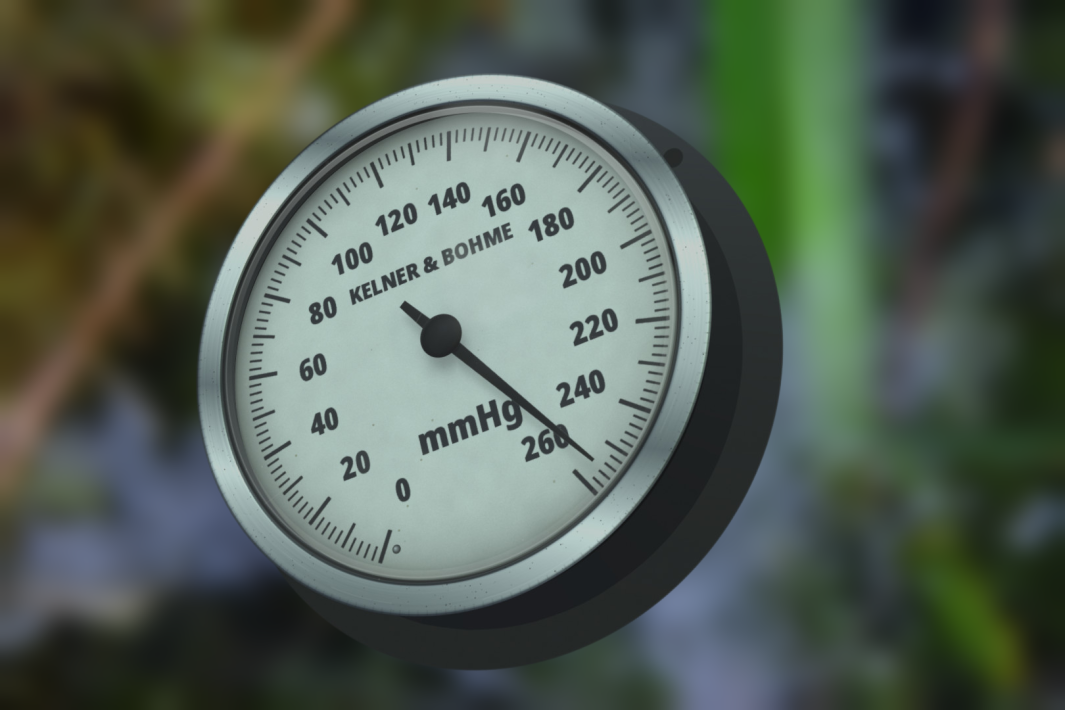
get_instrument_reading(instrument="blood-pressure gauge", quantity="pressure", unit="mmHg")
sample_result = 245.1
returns 255
